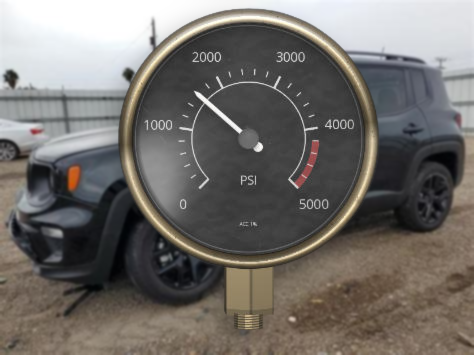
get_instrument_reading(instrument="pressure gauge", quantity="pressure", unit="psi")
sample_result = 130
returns 1600
